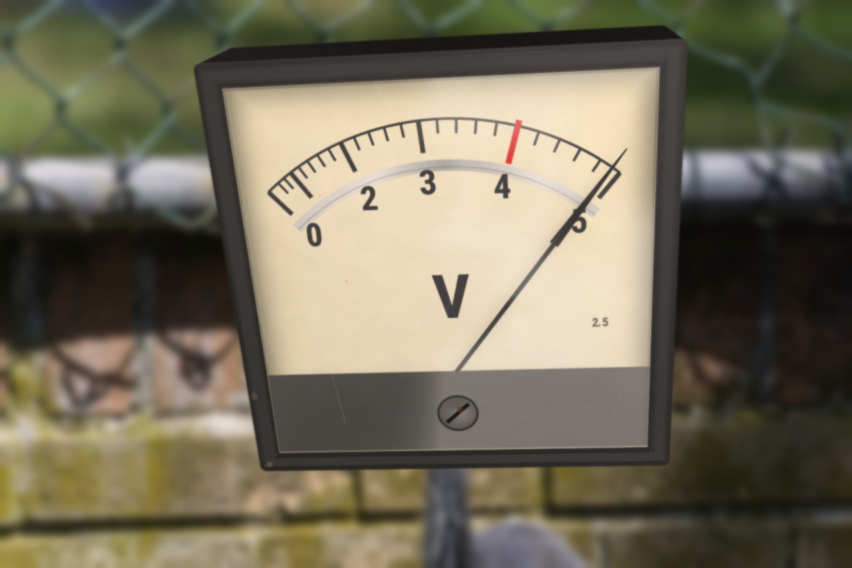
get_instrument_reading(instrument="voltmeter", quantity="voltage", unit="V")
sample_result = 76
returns 4.9
